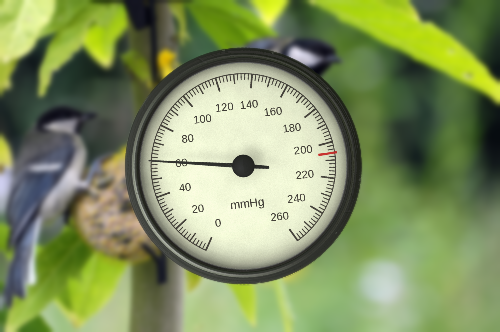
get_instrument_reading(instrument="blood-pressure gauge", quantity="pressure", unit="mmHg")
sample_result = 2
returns 60
